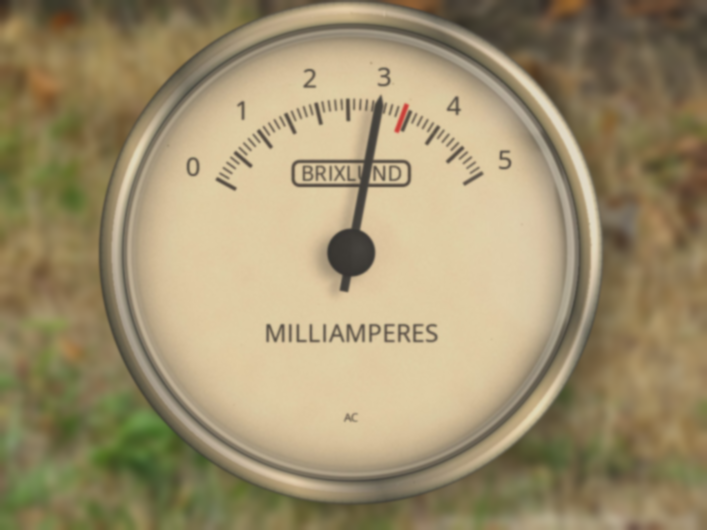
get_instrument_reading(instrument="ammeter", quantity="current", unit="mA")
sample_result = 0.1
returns 3
